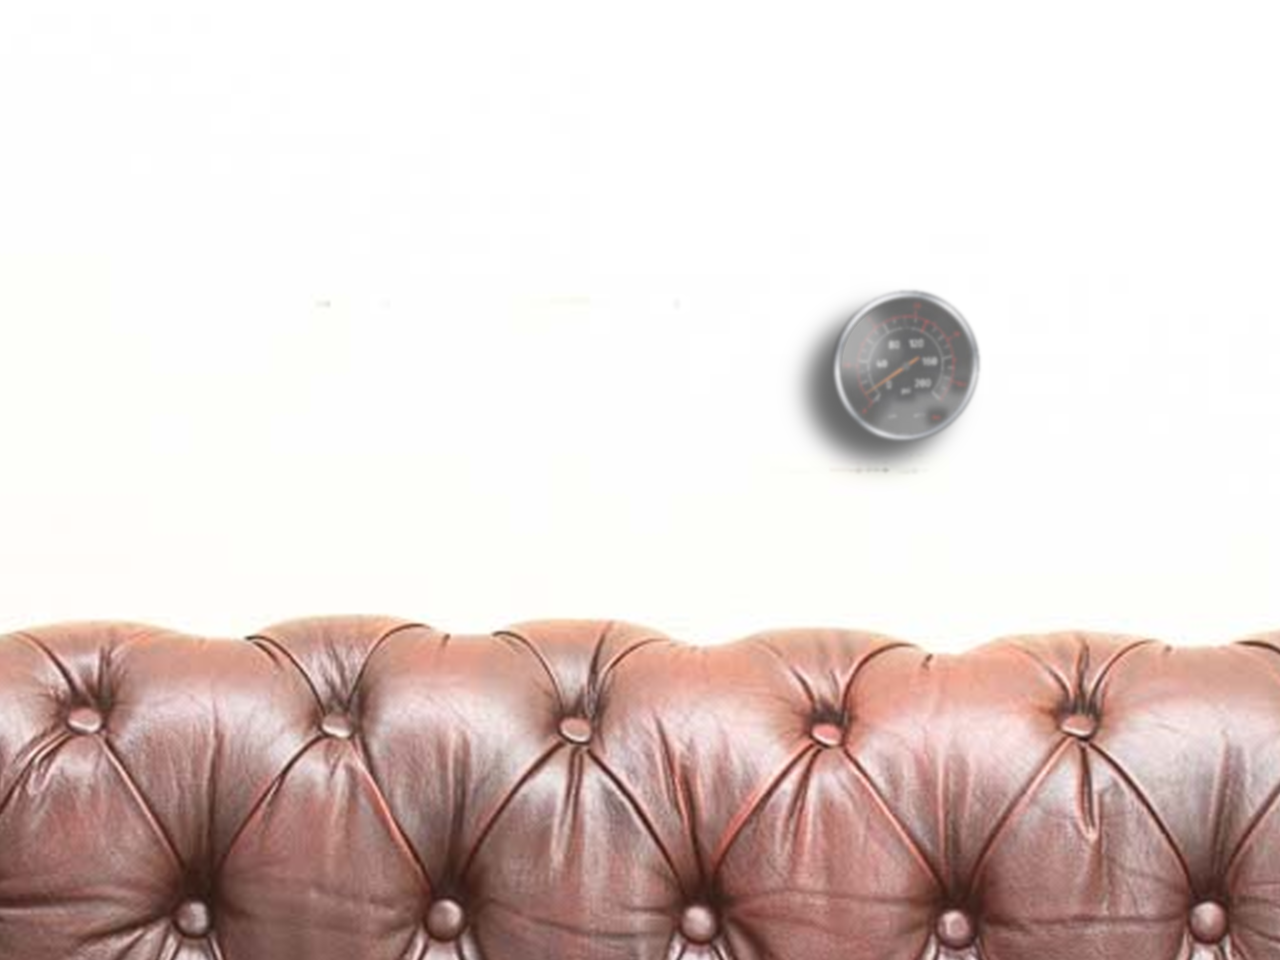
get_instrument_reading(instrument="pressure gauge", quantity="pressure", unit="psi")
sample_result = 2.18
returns 10
